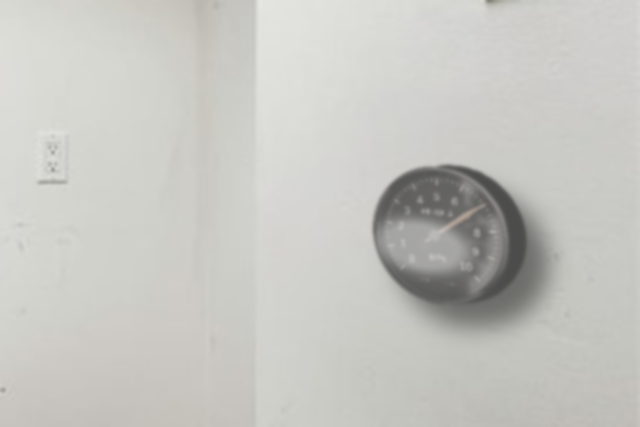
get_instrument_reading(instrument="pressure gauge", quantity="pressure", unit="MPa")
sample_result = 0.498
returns 7
